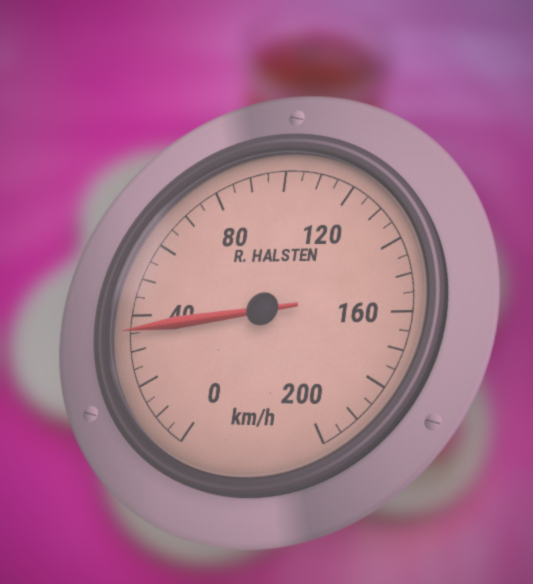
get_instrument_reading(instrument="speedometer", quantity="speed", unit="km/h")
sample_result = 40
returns 35
